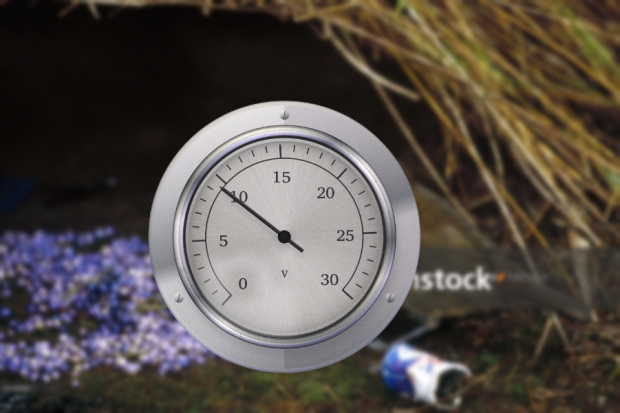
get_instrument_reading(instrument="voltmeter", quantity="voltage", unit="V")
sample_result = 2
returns 9.5
